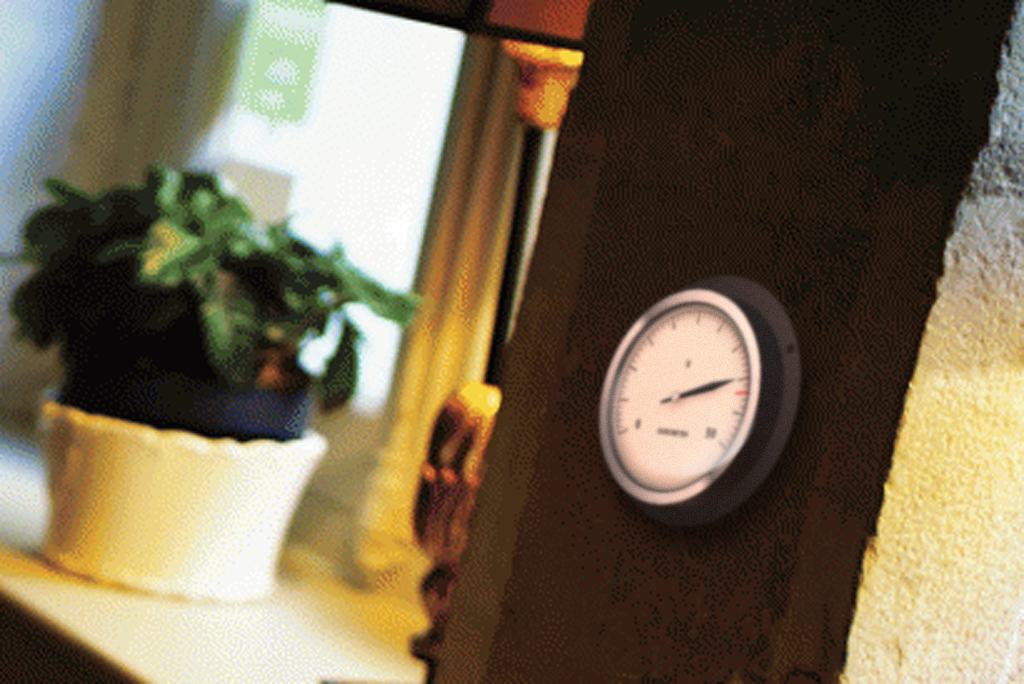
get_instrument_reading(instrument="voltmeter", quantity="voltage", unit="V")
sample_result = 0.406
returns 40
